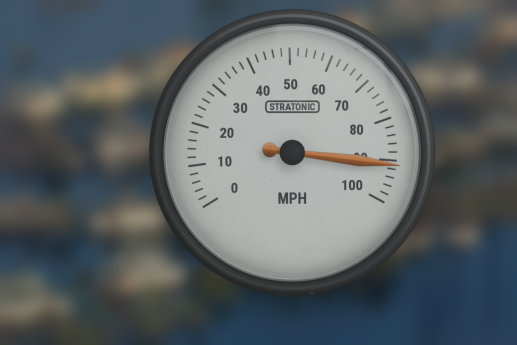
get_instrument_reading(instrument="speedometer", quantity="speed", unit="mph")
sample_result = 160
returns 91
